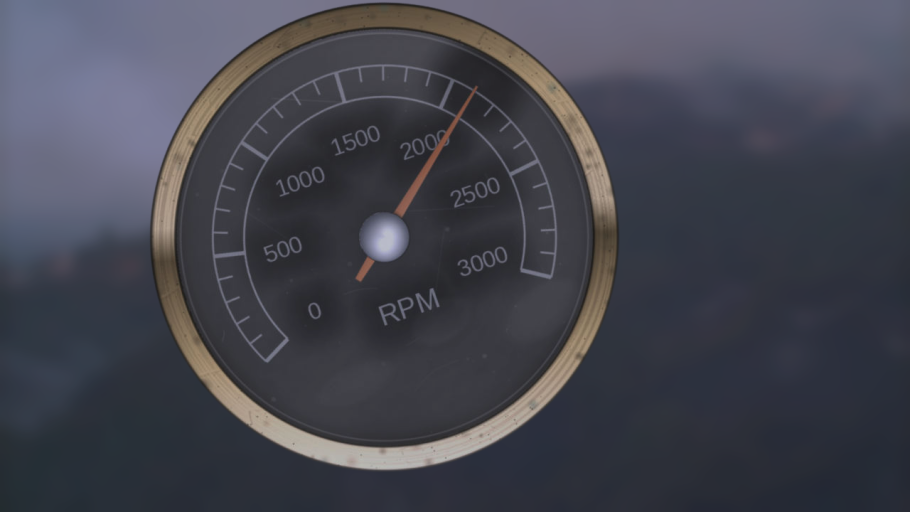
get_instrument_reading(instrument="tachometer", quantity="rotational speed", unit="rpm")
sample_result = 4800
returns 2100
